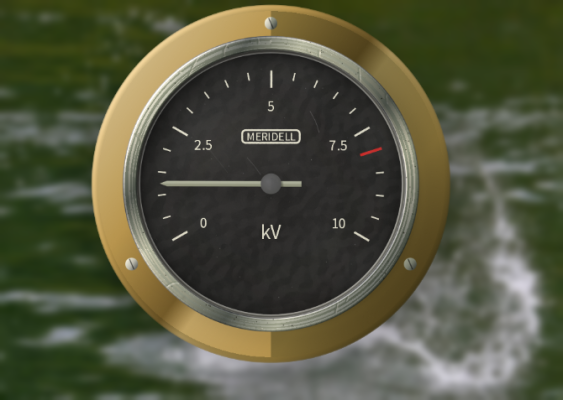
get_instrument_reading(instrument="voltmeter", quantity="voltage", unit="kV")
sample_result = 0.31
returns 1.25
